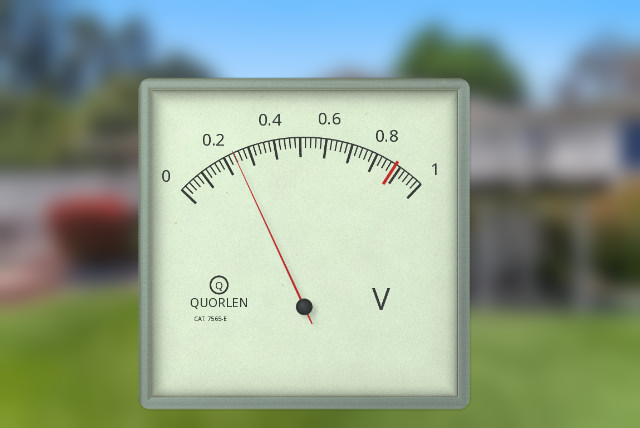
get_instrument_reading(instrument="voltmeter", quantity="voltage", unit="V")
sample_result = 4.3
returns 0.24
